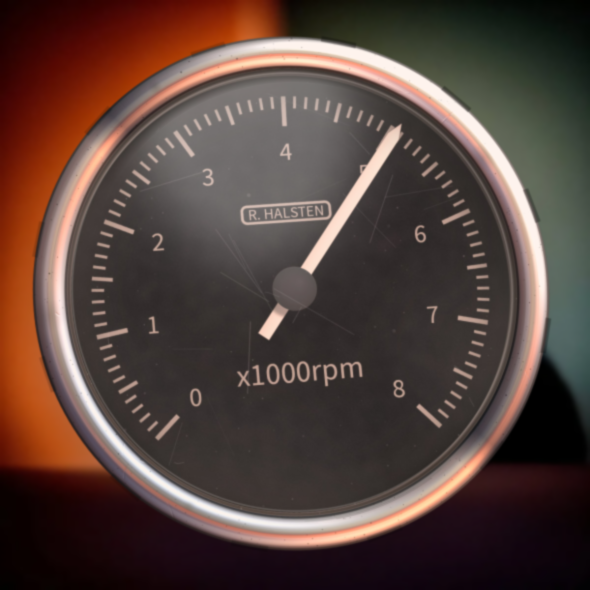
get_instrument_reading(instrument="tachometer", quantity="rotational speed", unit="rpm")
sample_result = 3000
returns 5050
